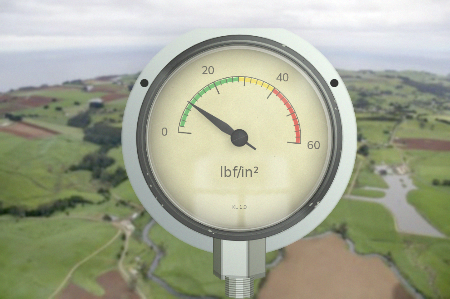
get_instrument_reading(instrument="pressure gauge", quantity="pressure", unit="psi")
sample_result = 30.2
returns 10
